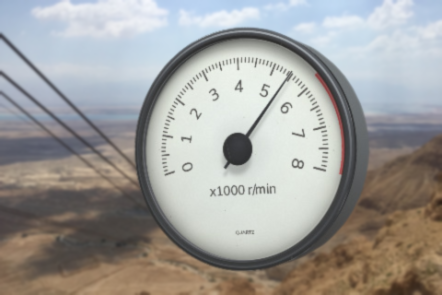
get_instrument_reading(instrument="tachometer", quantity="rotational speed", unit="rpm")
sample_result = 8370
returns 5500
